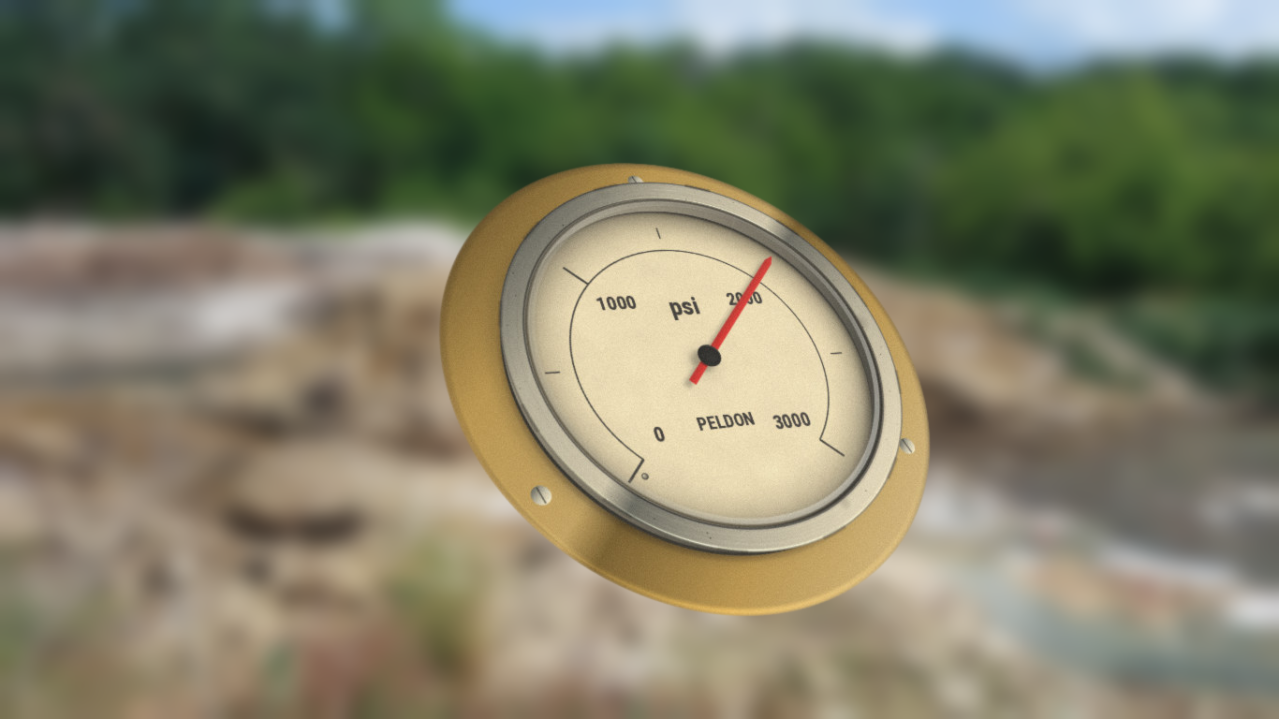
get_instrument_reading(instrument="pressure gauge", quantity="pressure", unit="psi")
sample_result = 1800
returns 2000
